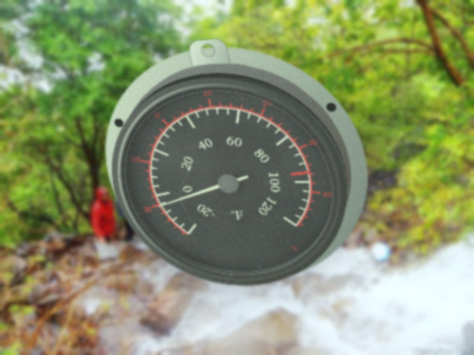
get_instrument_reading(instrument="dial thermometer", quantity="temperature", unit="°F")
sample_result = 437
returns -4
